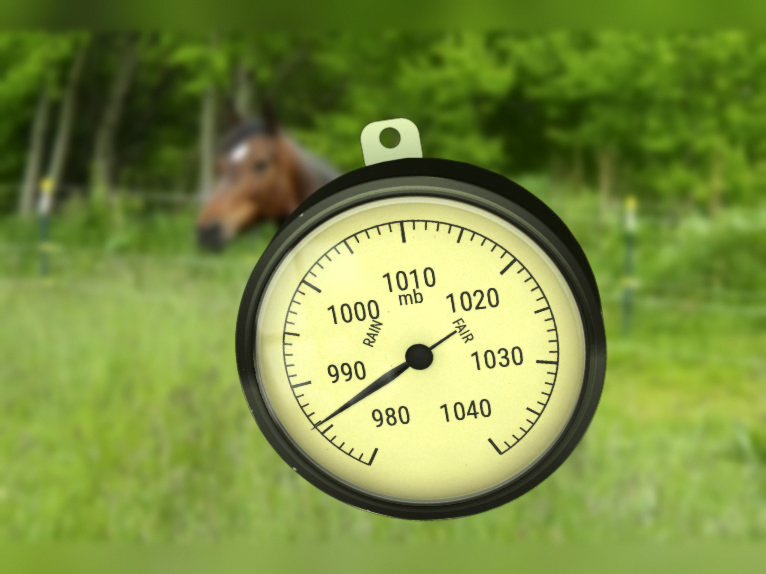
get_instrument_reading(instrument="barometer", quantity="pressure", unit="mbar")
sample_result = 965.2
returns 986
